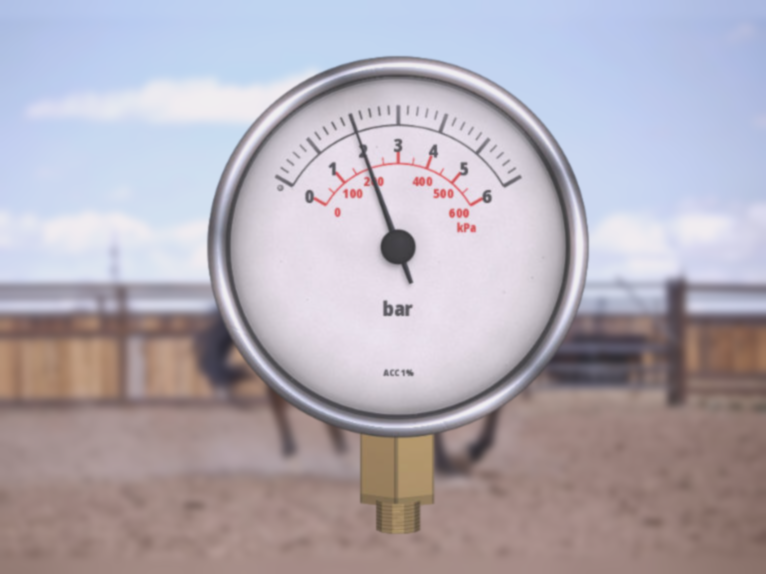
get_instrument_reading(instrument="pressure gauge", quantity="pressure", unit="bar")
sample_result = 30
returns 2
